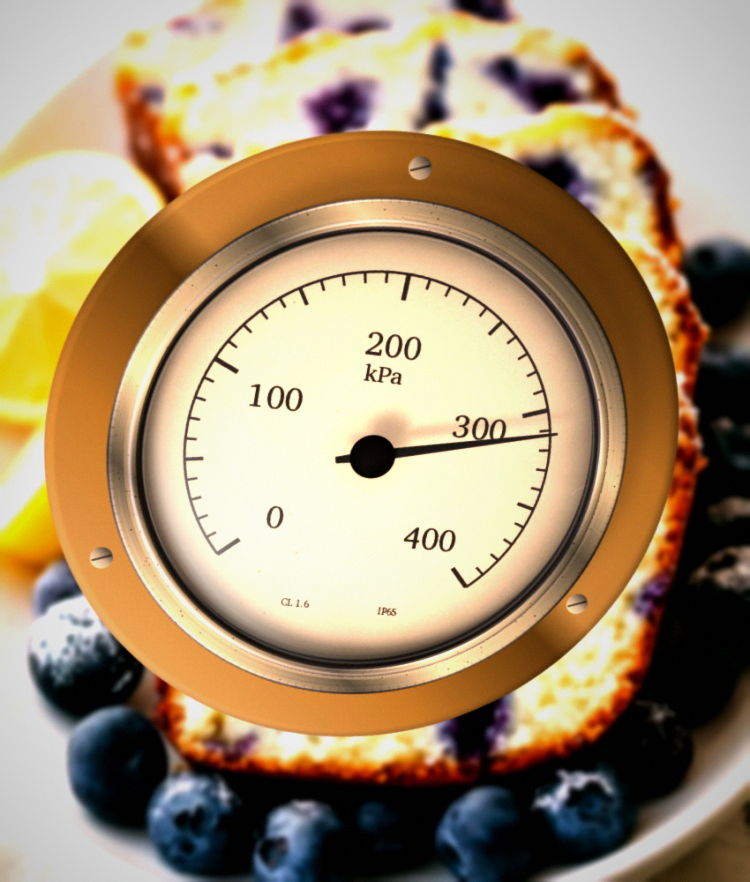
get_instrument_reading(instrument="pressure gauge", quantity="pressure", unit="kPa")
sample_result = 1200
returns 310
